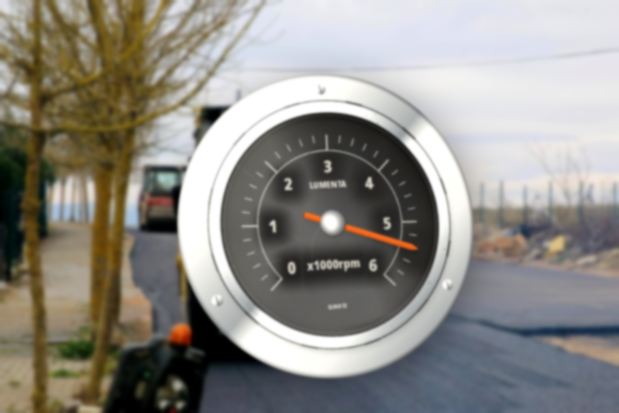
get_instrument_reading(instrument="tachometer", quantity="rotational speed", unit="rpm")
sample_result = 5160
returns 5400
